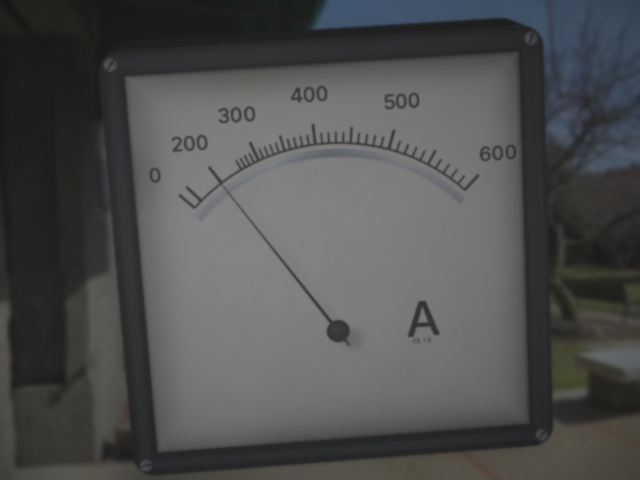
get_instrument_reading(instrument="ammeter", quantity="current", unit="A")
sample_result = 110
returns 200
